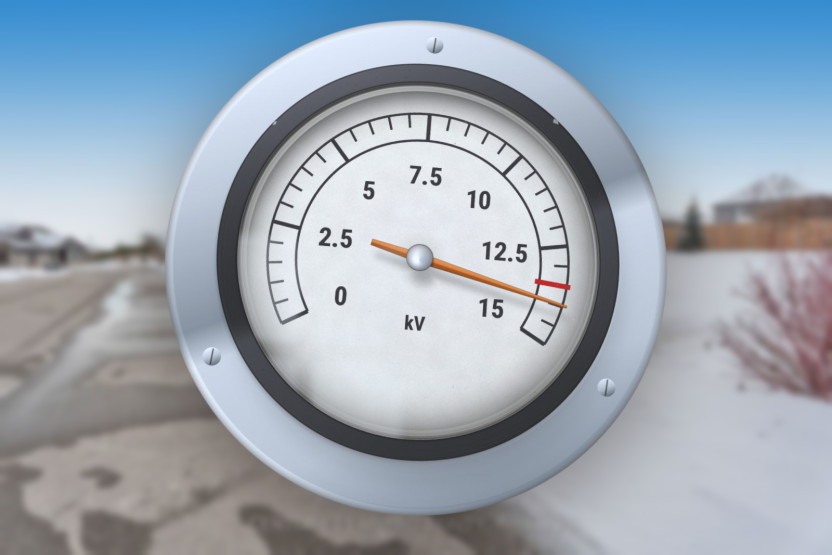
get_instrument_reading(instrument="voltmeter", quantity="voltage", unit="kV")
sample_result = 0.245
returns 14
